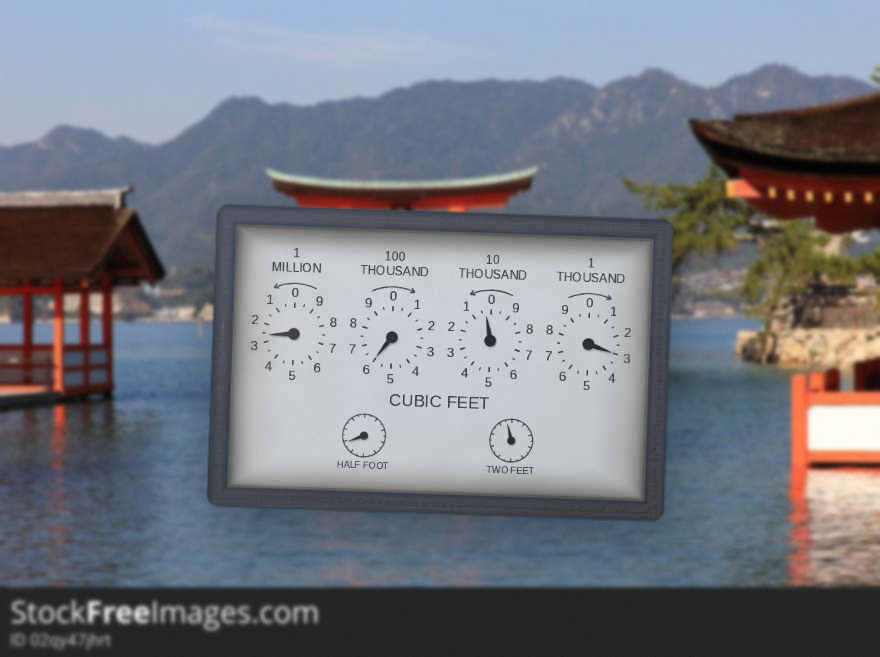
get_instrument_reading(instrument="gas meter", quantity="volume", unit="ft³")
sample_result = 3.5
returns 260300
